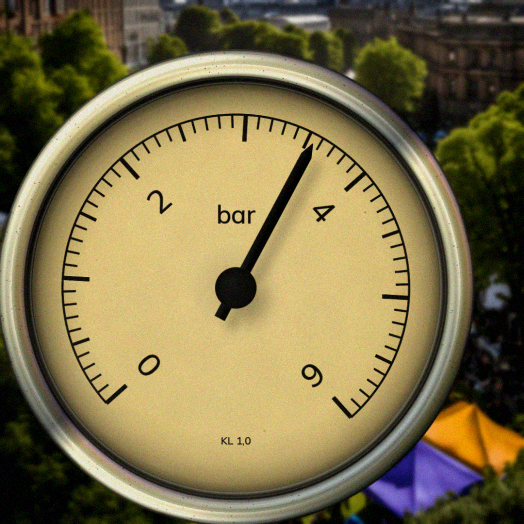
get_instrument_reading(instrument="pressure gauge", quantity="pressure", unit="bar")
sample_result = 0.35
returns 3.55
